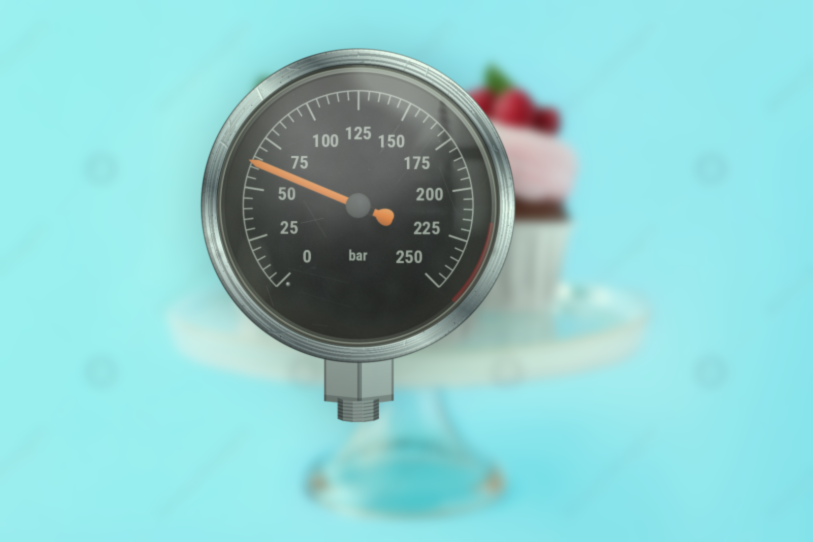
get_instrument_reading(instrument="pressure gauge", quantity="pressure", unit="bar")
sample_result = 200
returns 62.5
